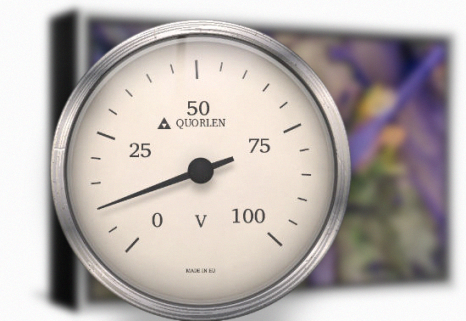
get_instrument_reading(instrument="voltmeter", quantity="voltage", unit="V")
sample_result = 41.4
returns 10
